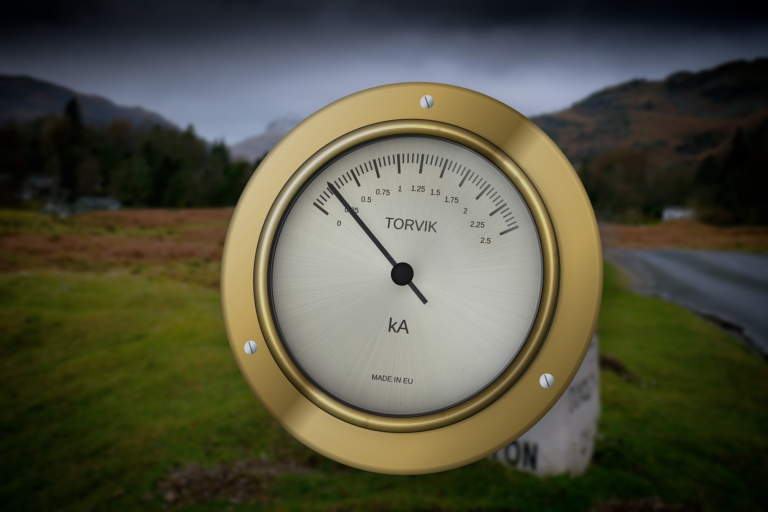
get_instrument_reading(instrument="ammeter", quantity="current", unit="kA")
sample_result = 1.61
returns 0.25
